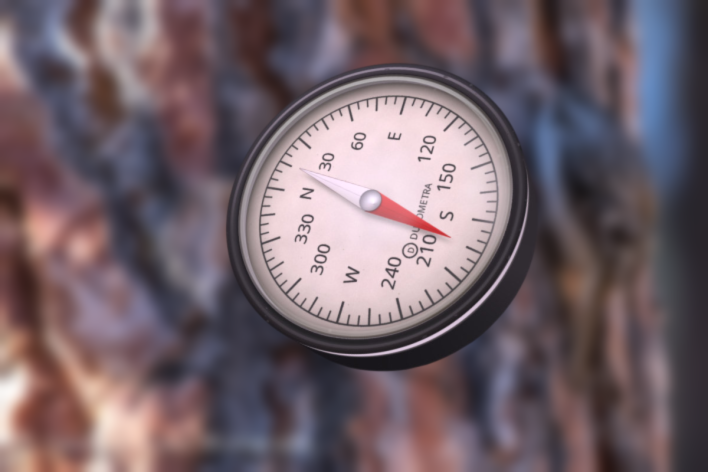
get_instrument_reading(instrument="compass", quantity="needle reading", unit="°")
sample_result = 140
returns 195
